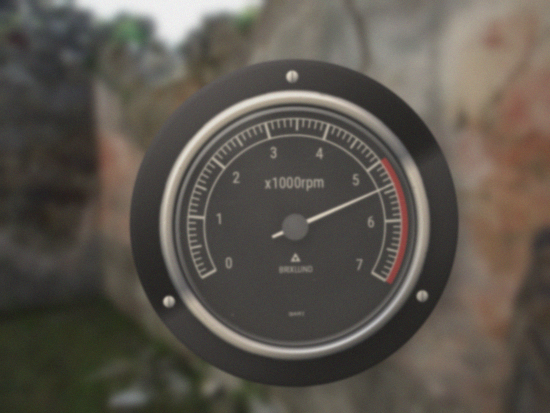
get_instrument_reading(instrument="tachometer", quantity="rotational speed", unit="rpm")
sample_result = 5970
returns 5400
